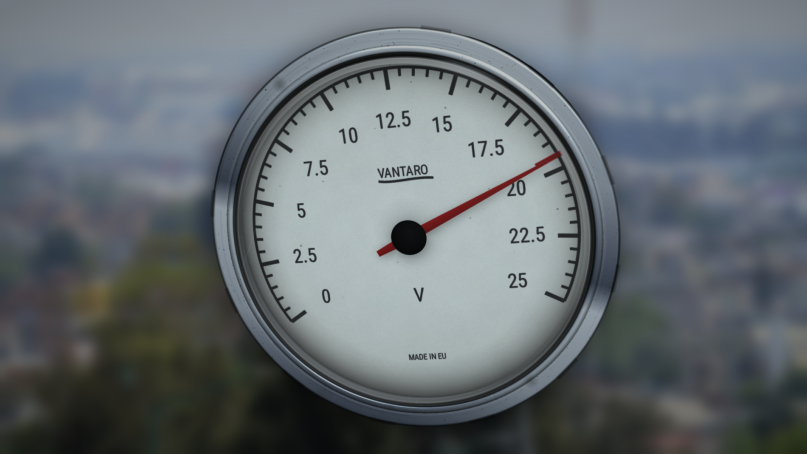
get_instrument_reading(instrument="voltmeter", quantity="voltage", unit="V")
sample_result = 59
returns 19.5
